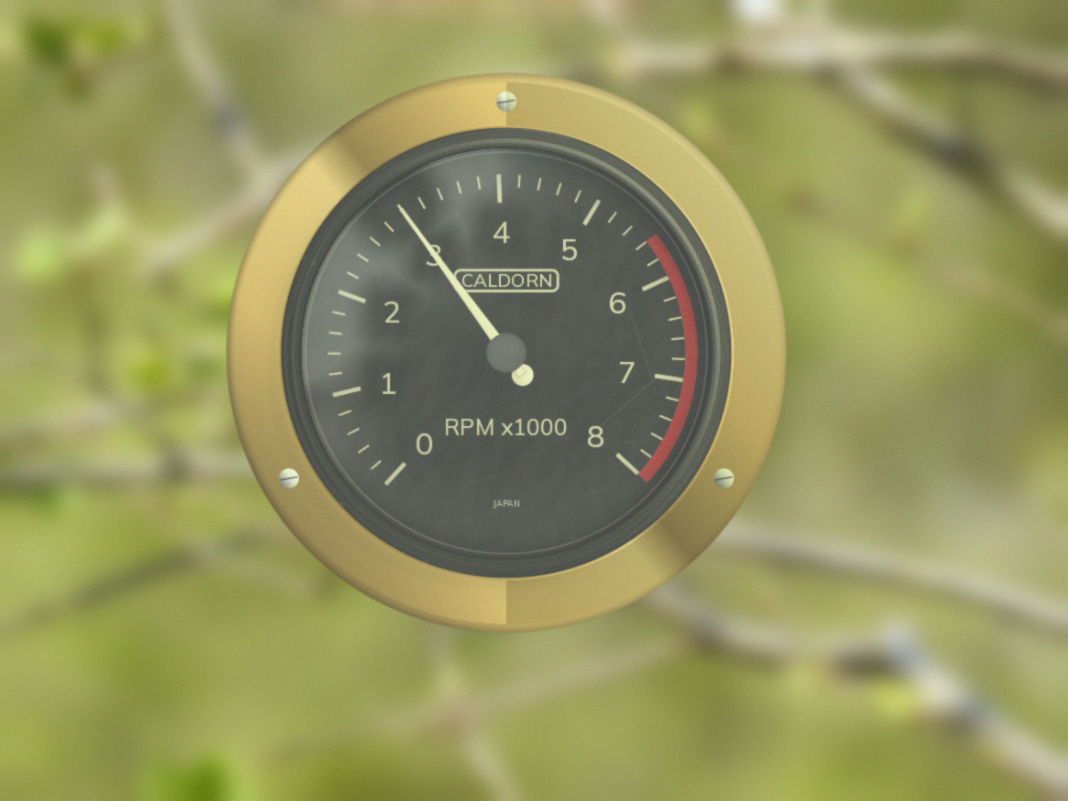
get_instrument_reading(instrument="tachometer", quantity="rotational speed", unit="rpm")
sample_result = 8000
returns 3000
